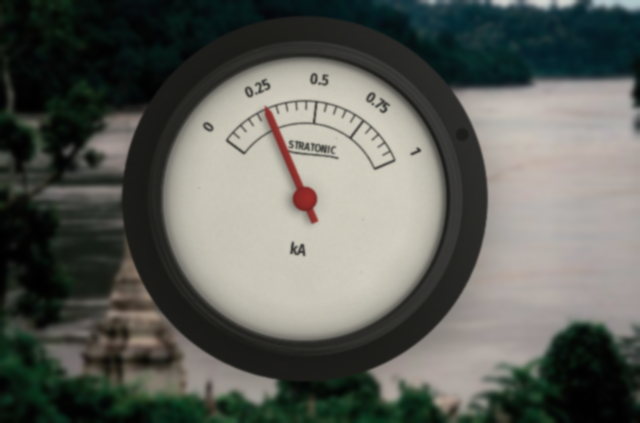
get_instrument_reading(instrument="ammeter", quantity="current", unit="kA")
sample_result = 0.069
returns 0.25
